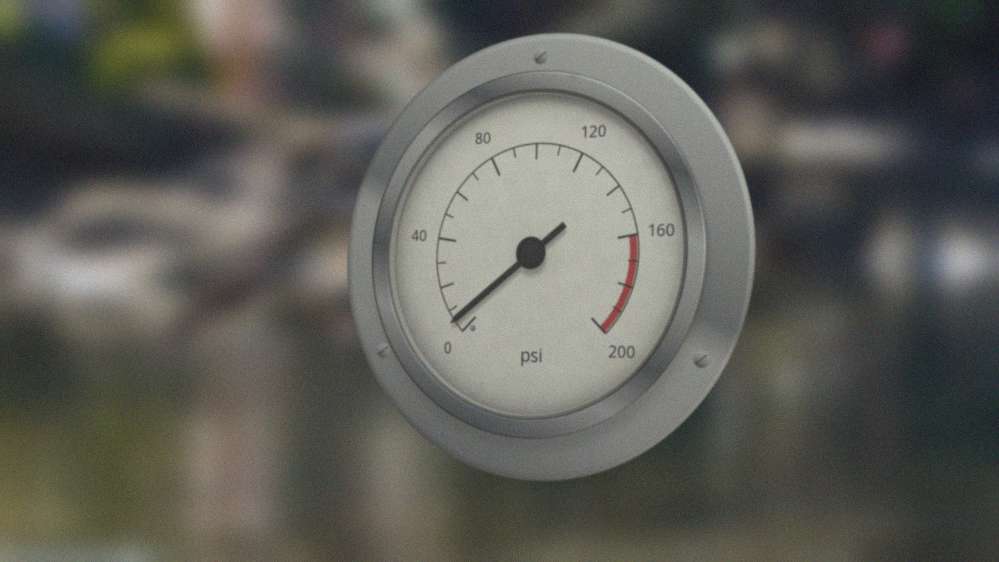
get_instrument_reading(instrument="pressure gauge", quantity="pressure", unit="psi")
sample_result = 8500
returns 5
